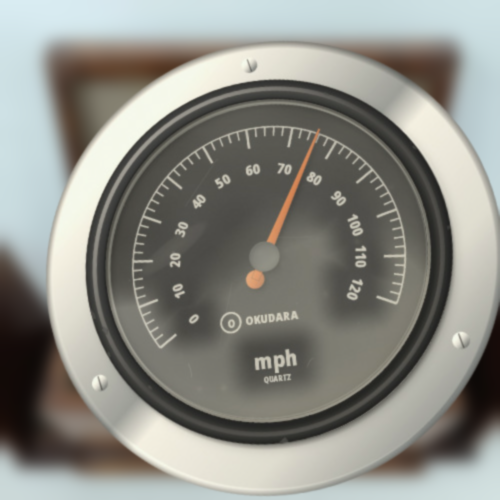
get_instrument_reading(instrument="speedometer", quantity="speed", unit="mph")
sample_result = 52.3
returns 76
